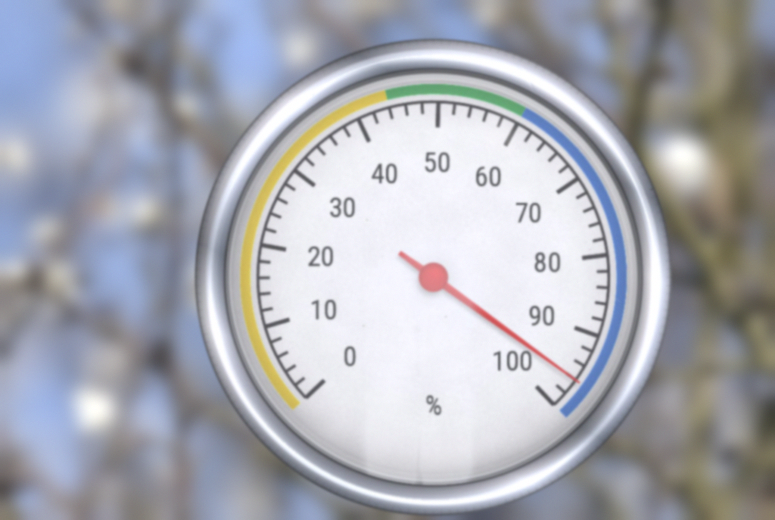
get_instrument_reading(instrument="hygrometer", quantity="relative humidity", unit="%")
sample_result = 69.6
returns 96
